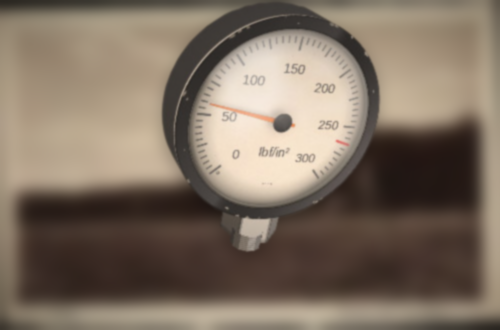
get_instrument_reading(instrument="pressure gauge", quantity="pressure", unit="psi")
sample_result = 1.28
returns 60
